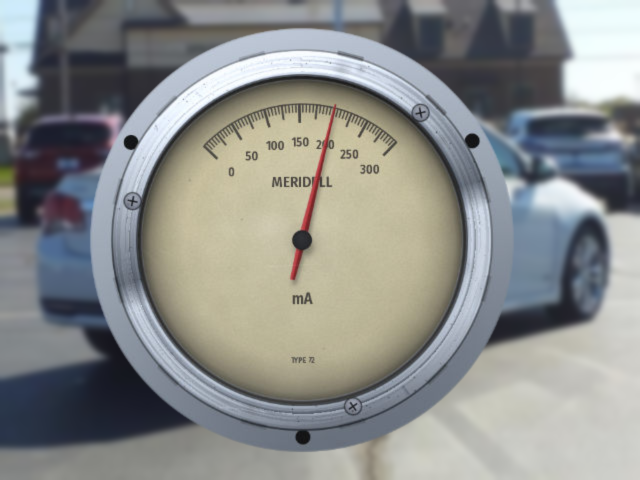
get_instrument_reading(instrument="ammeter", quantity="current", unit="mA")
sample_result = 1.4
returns 200
